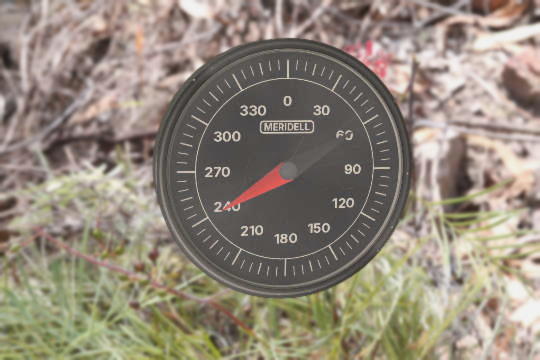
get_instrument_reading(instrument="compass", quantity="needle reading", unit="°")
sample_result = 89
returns 240
